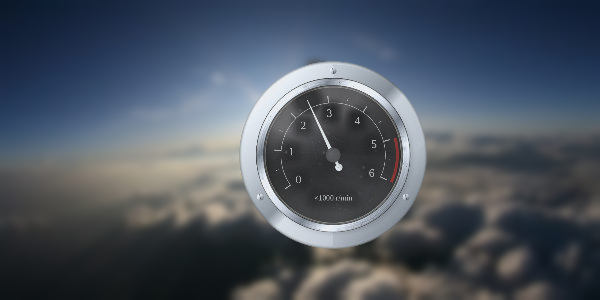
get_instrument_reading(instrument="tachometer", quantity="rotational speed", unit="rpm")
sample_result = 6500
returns 2500
